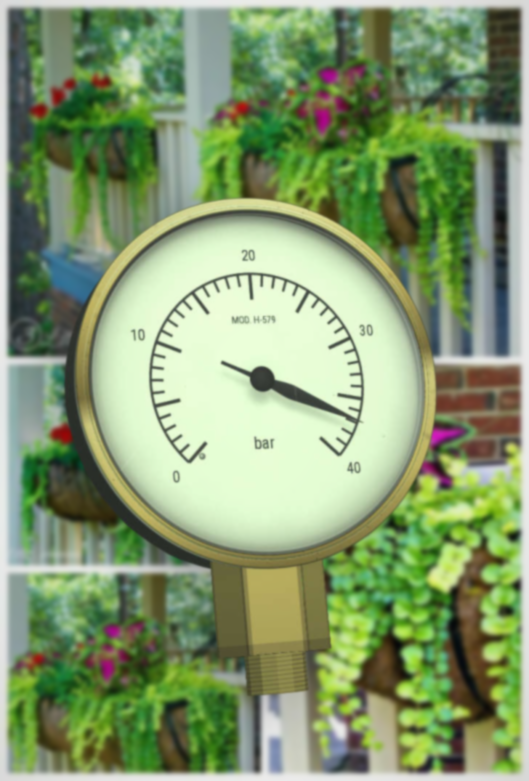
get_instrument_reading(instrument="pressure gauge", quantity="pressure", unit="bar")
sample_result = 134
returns 37
